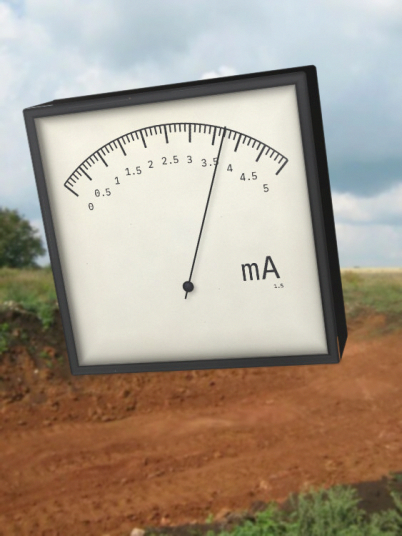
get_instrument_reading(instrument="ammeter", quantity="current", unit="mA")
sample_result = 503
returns 3.7
